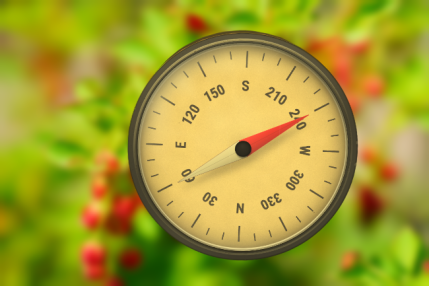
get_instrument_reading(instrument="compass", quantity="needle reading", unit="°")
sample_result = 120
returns 240
